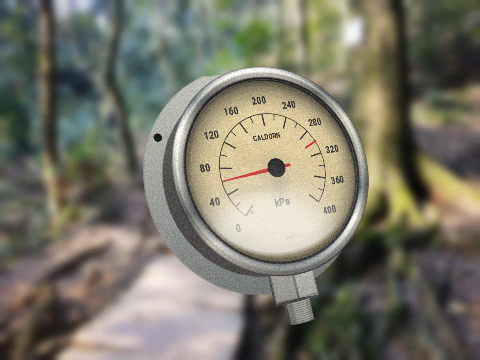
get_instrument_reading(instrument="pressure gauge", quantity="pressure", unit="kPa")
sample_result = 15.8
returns 60
